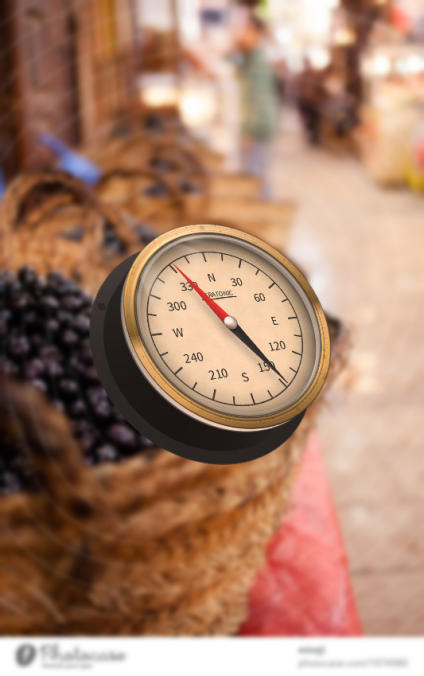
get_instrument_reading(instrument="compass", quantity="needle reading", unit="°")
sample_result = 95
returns 330
